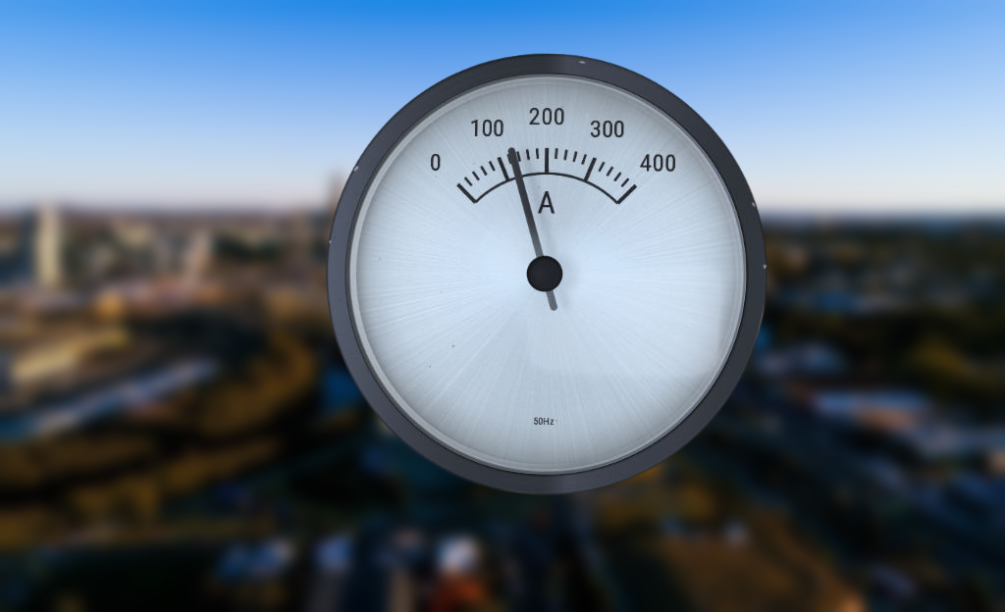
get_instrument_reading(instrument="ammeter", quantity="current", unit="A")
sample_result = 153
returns 130
